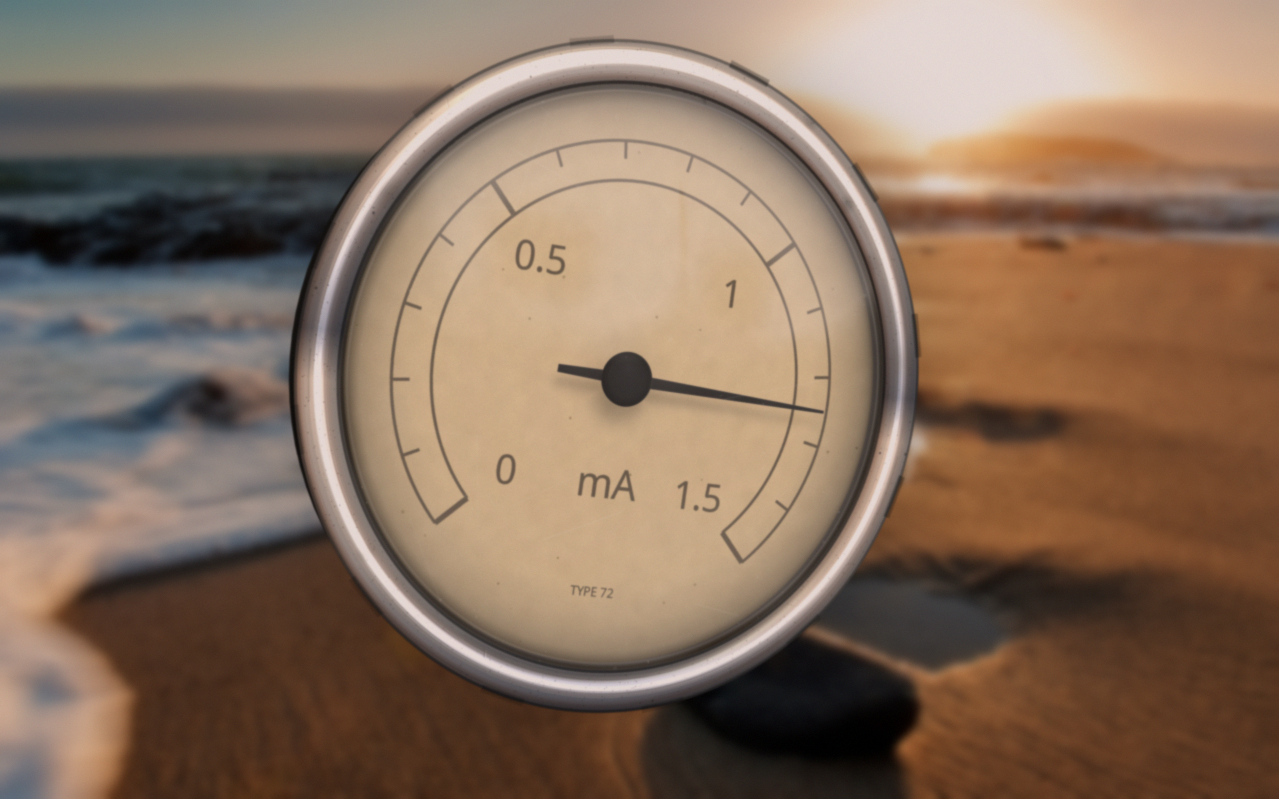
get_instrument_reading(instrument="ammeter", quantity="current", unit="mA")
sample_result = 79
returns 1.25
